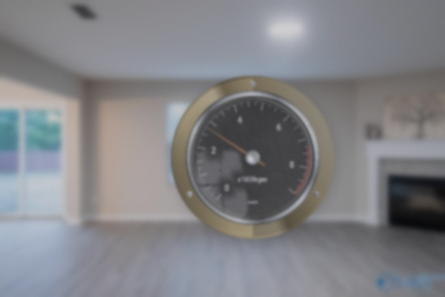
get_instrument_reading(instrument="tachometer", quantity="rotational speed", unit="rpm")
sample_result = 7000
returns 2750
